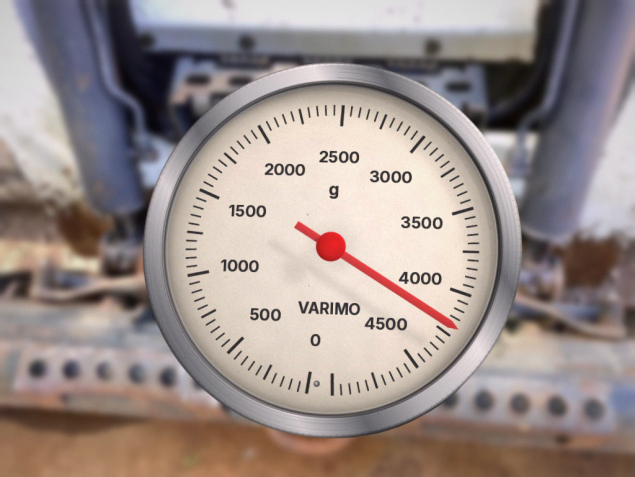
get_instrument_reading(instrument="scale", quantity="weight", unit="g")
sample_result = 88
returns 4200
